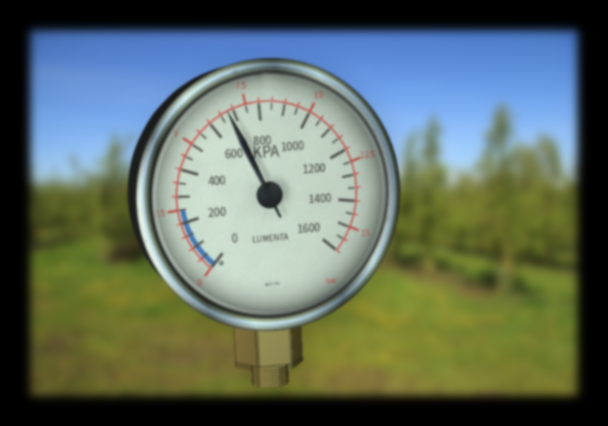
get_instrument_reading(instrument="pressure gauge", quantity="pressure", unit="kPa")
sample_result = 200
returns 675
